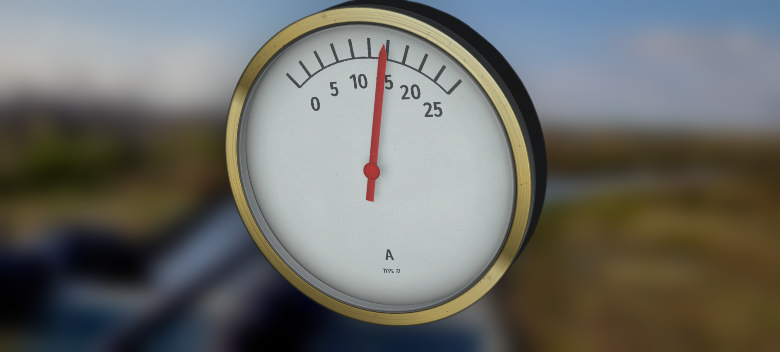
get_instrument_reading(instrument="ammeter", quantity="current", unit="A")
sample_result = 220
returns 15
